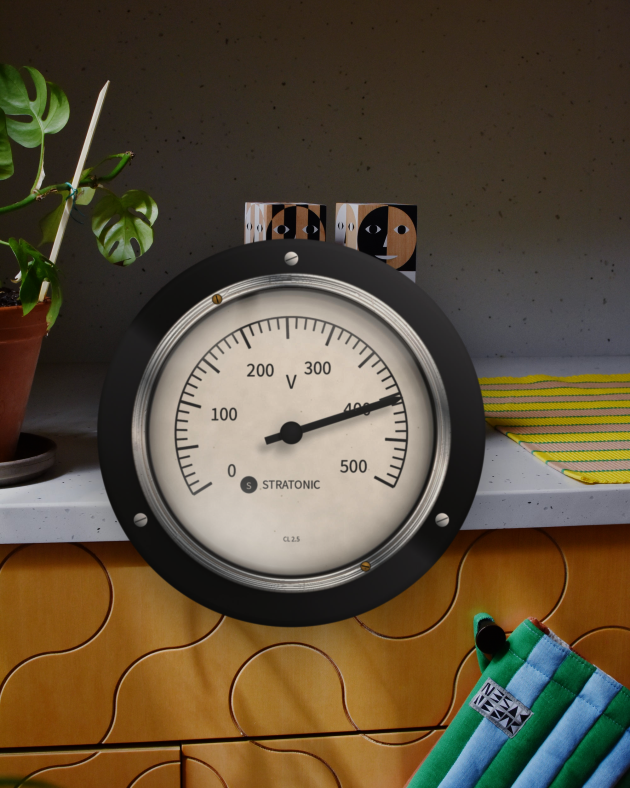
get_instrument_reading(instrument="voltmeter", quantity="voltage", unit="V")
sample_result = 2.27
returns 405
